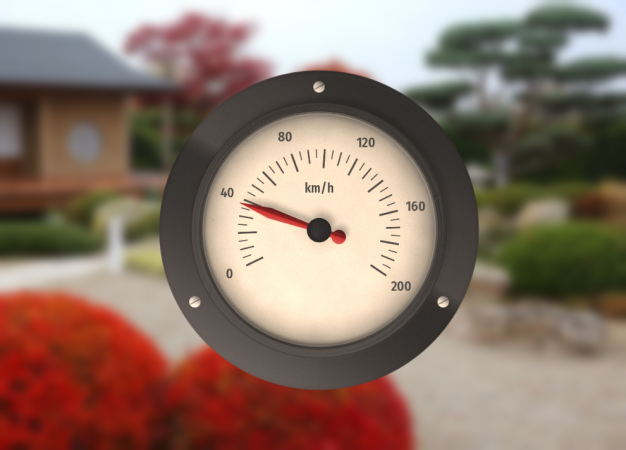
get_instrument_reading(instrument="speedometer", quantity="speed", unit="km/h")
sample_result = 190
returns 37.5
